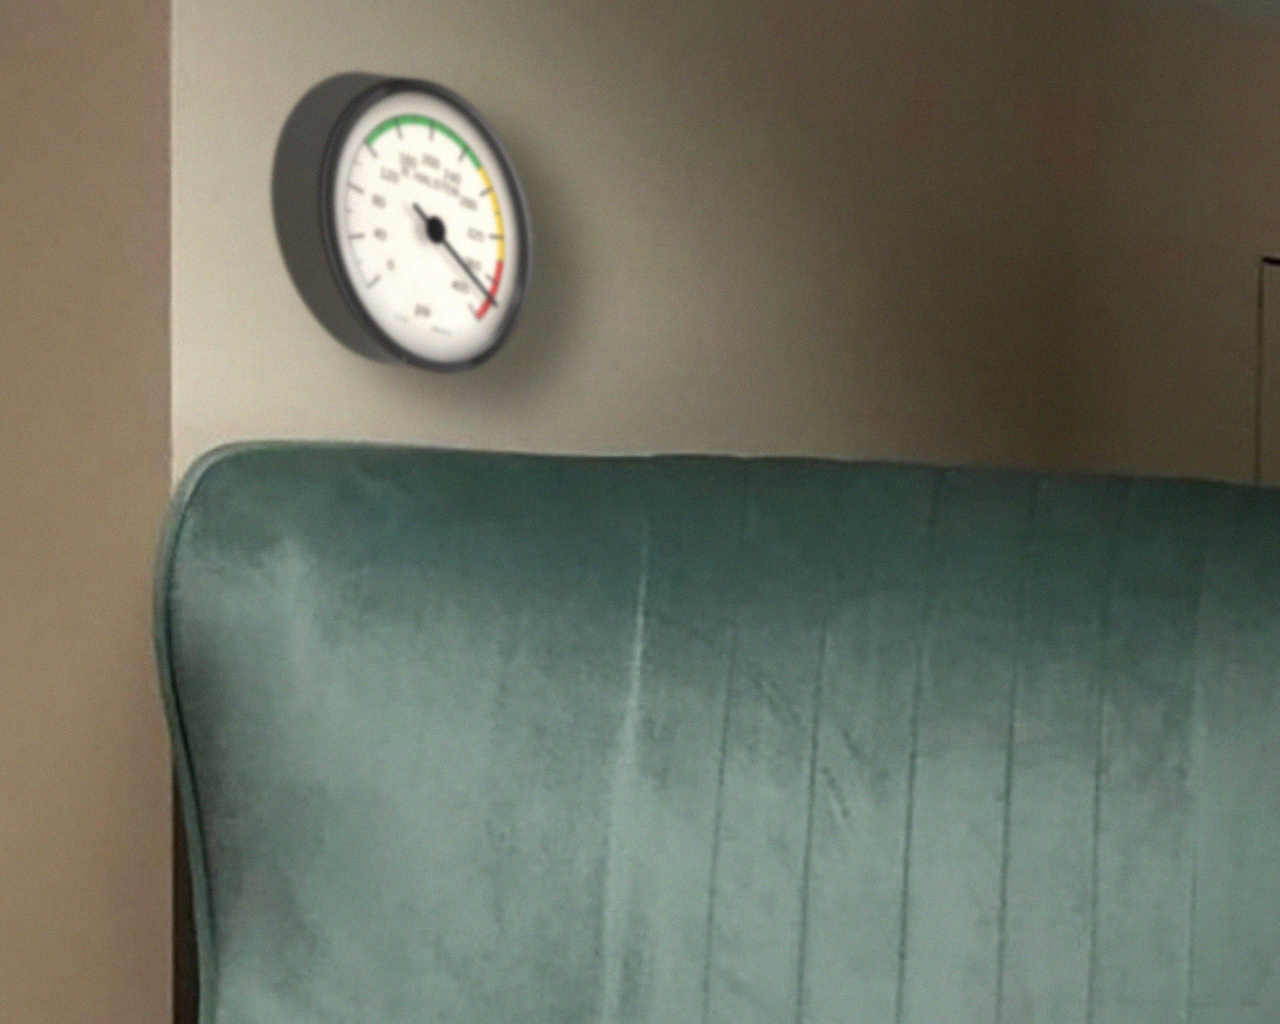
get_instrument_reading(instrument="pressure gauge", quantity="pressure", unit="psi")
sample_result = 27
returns 380
